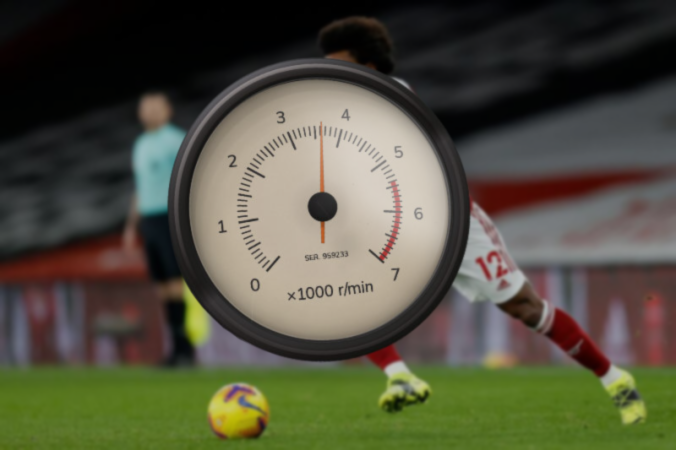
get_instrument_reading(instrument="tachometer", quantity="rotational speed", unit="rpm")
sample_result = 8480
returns 3600
